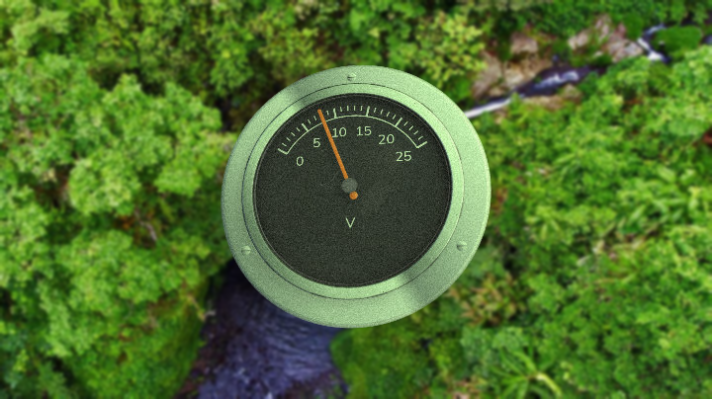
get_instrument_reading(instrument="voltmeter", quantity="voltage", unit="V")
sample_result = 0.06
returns 8
